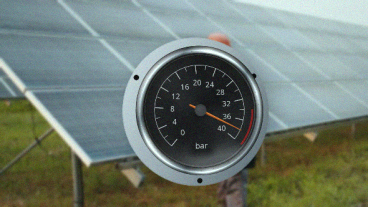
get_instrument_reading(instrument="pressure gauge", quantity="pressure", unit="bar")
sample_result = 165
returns 38
